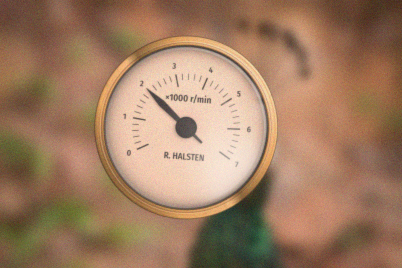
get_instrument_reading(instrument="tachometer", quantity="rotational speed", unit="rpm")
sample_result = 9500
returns 2000
